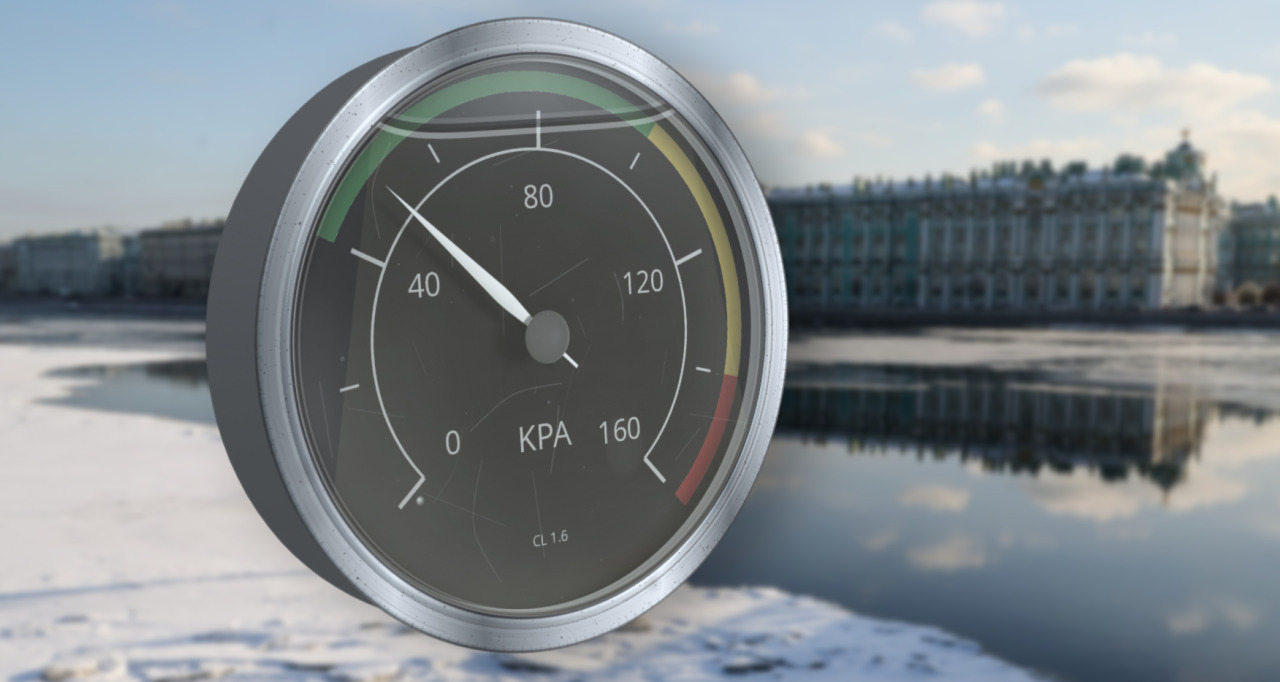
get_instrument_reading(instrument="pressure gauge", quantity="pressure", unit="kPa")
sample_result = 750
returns 50
